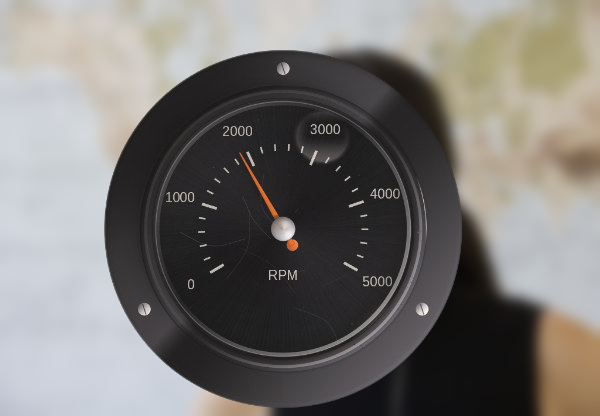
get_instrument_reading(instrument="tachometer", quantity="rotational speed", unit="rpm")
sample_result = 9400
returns 1900
